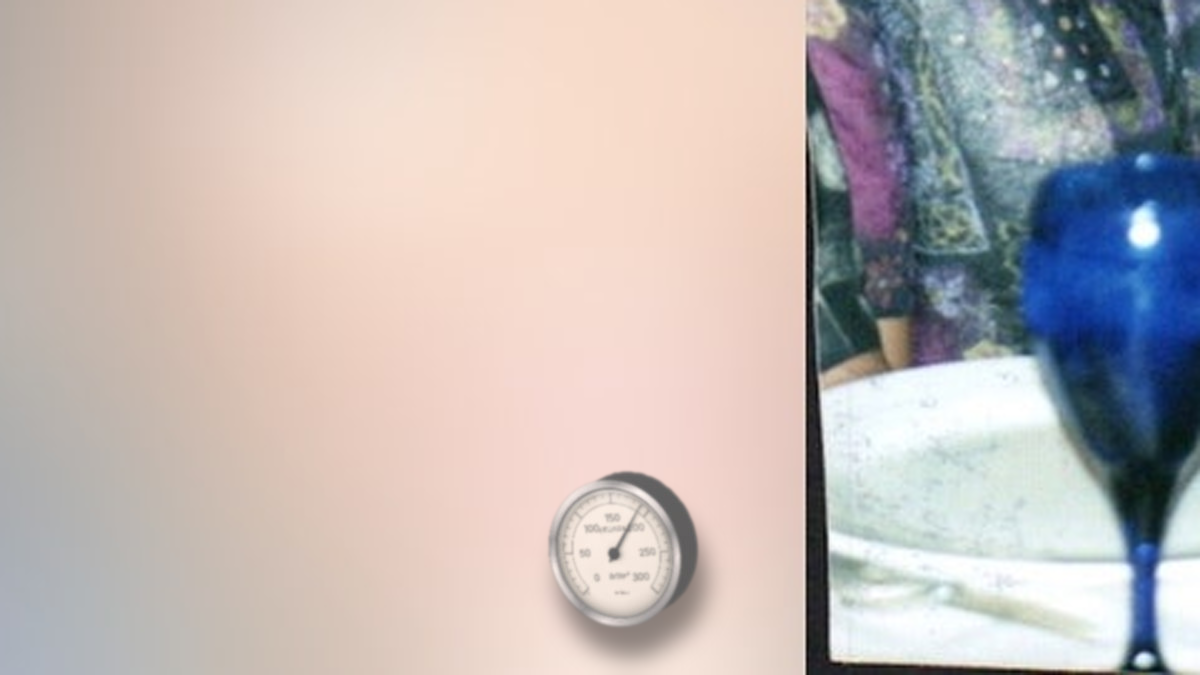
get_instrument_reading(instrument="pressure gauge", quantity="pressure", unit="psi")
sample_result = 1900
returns 190
